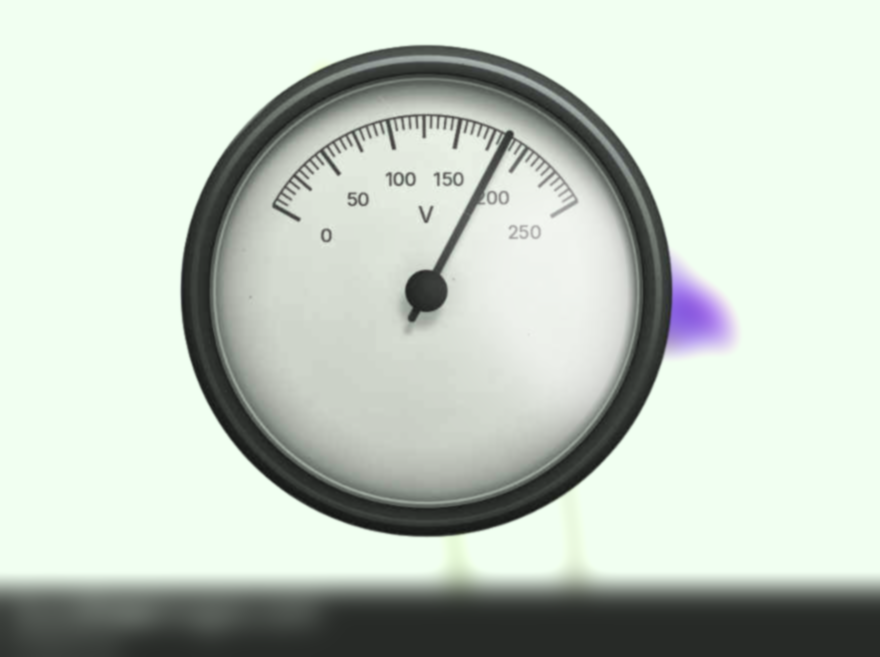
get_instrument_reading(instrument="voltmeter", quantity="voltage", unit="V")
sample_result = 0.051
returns 185
